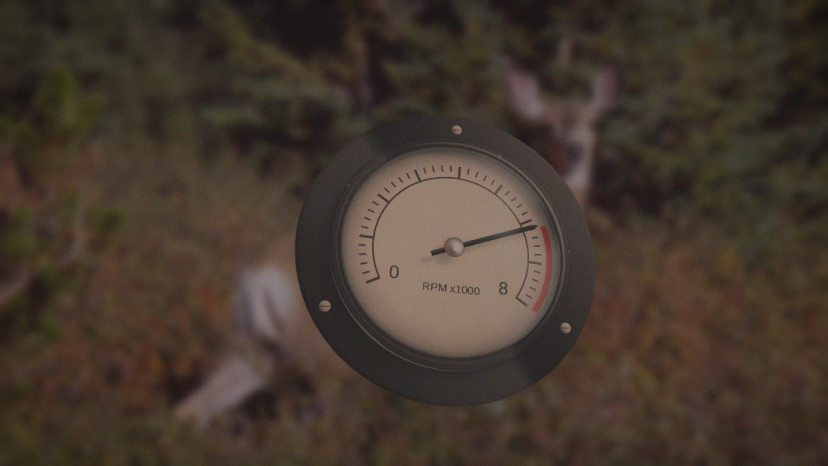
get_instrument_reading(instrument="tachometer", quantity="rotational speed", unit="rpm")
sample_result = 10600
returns 6200
